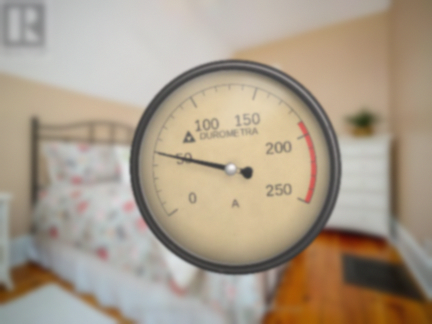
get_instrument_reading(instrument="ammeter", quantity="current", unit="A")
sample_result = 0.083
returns 50
